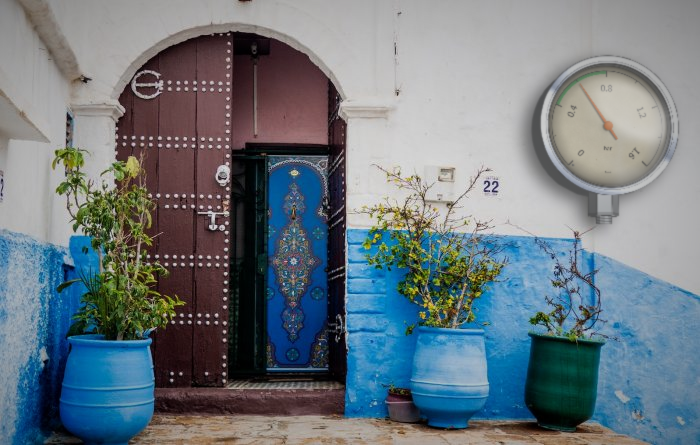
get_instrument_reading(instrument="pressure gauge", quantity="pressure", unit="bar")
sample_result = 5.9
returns 0.6
